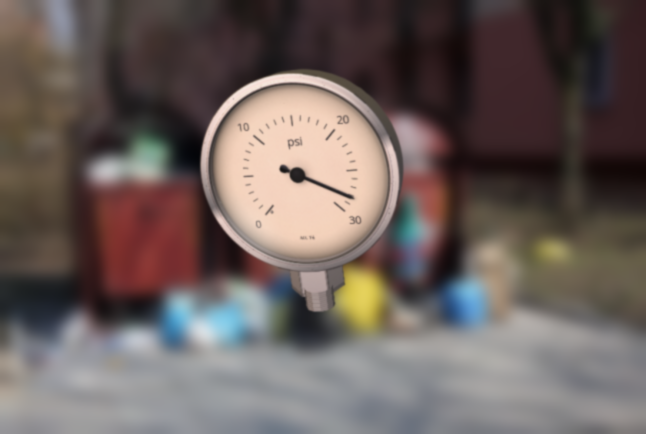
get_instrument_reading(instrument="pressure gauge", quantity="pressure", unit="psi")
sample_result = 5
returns 28
